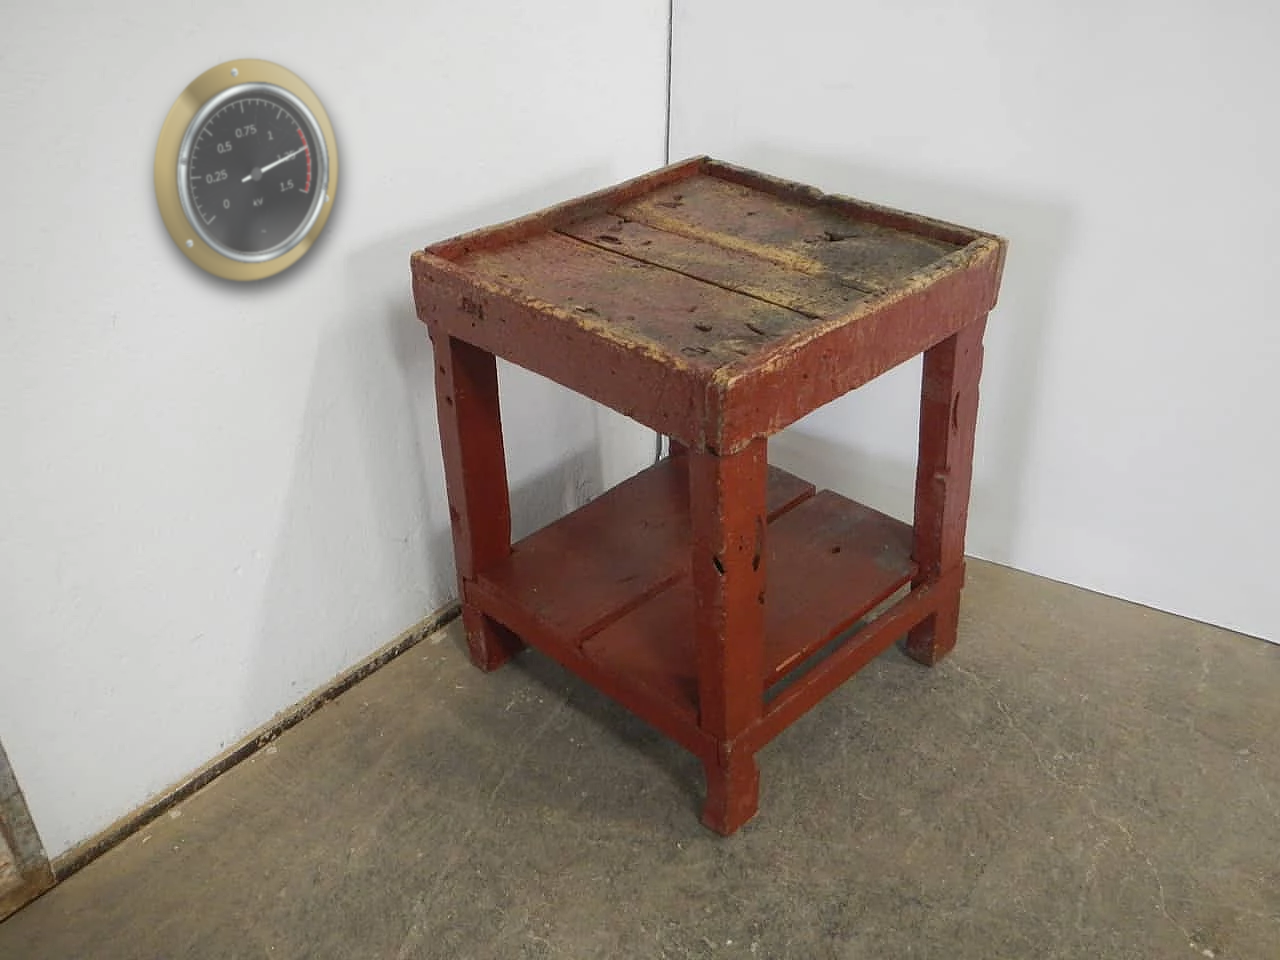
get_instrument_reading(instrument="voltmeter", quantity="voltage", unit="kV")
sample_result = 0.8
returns 1.25
